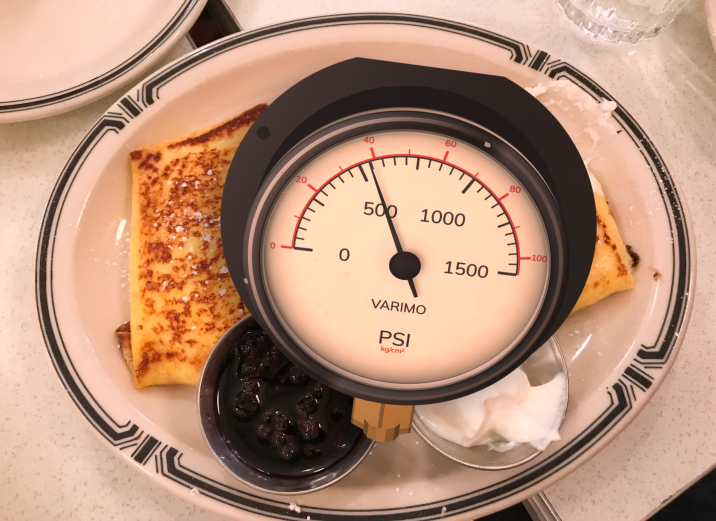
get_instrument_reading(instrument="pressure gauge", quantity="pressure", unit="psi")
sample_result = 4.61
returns 550
